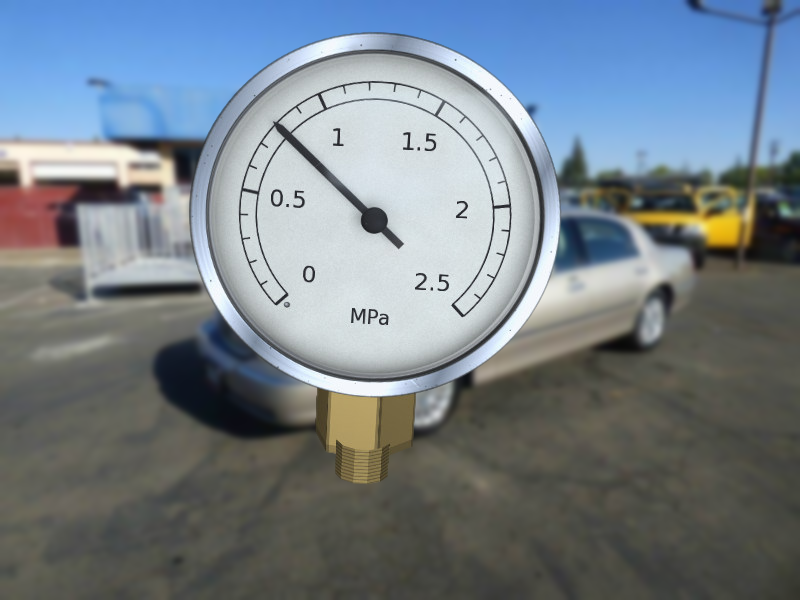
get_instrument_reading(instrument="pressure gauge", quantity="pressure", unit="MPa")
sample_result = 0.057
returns 0.8
